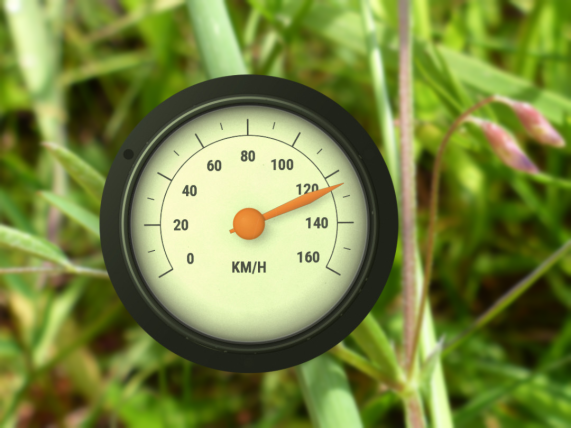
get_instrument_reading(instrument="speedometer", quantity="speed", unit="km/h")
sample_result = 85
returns 125
